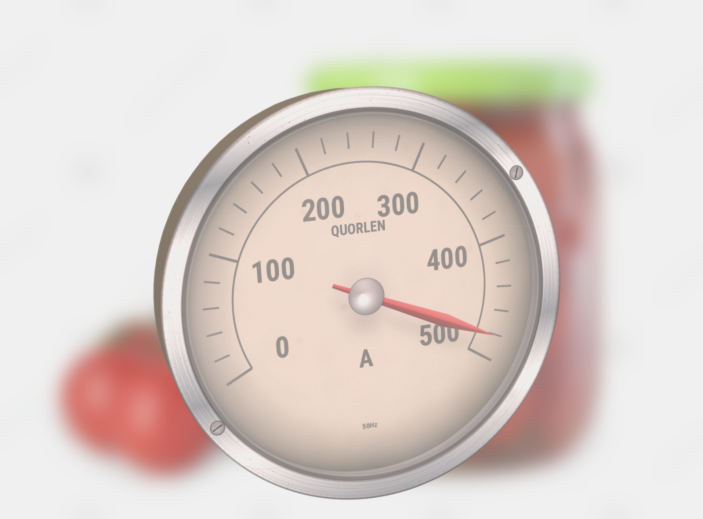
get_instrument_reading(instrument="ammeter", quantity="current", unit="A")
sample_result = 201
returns 480
